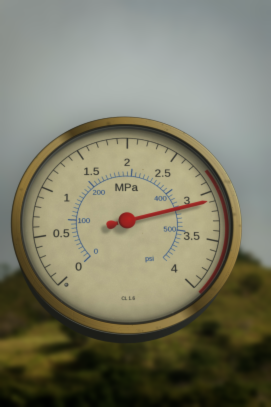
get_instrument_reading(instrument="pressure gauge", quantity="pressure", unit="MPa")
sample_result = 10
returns 3.1
